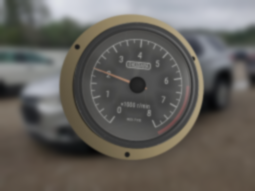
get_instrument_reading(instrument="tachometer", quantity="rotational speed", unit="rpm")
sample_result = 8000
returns 2000
